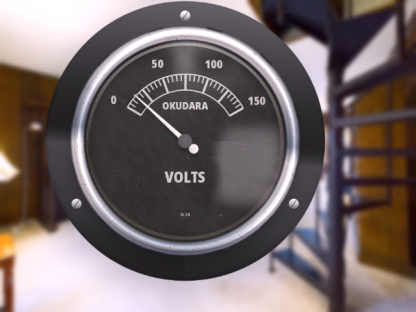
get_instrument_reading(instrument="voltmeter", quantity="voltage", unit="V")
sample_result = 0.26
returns 15
